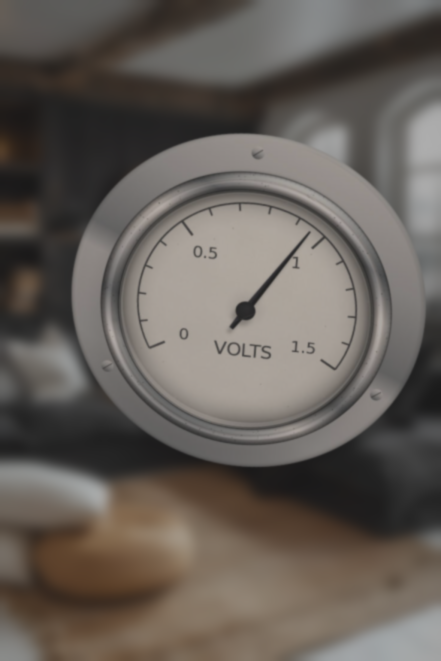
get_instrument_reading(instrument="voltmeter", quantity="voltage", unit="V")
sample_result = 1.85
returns 0.95
